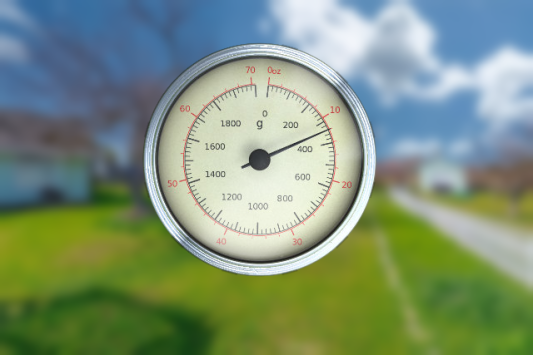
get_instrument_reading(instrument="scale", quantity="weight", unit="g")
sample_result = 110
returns 340
